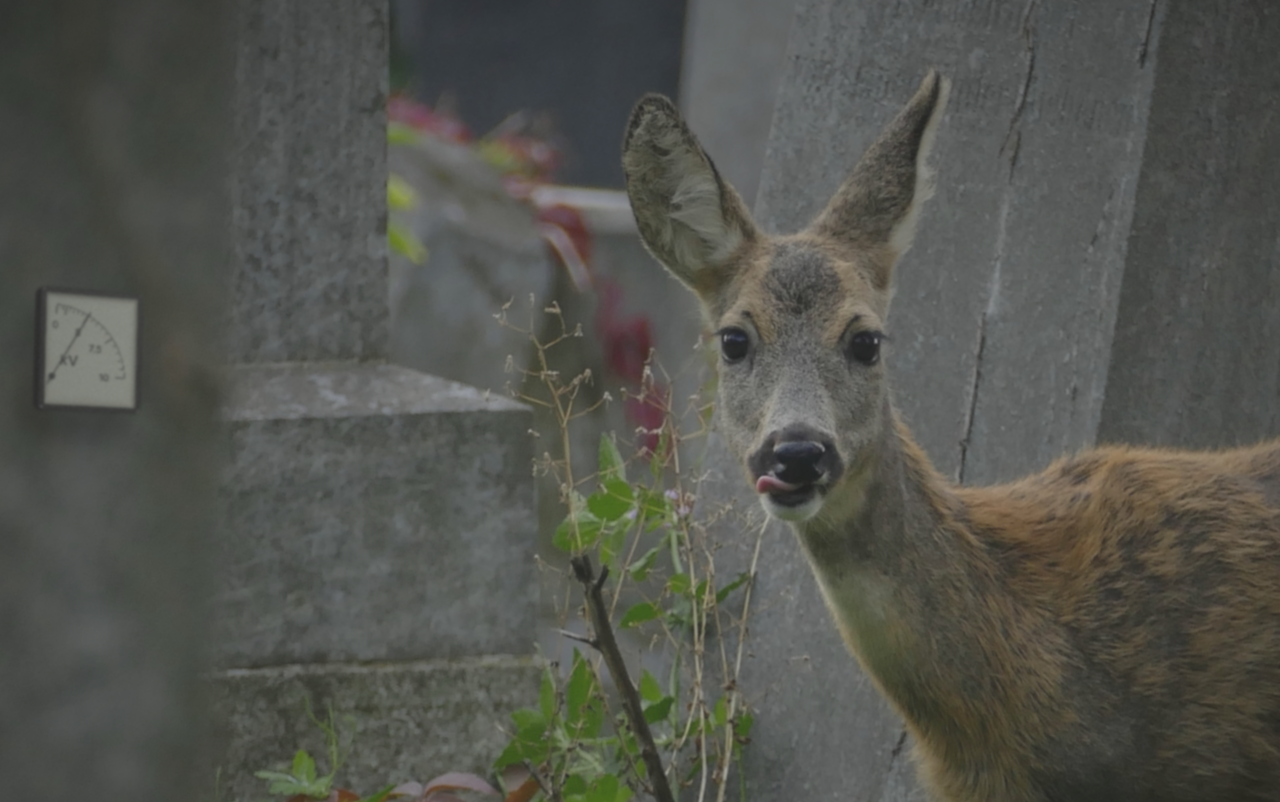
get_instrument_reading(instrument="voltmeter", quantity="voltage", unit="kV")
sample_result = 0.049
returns 5
